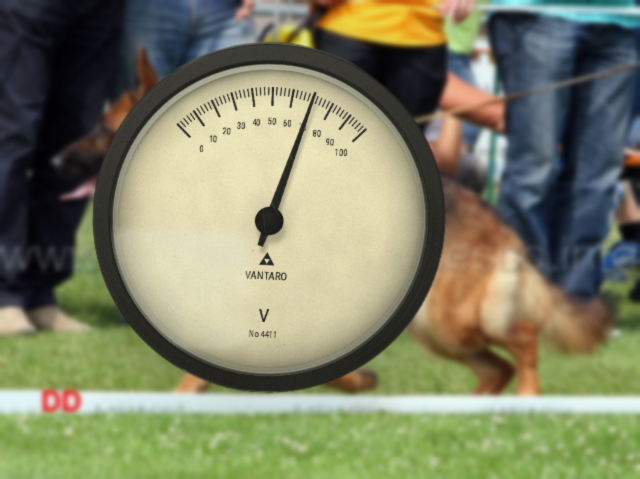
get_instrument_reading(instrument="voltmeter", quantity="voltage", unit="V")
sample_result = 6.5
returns 70
